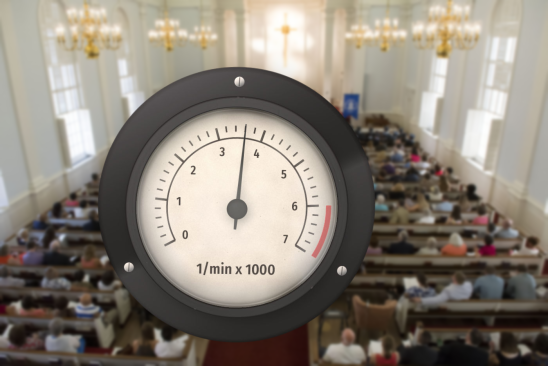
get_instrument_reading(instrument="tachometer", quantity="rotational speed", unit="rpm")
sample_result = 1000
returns 3600
